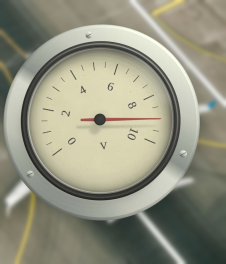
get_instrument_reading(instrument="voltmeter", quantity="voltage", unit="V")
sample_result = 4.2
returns 9
